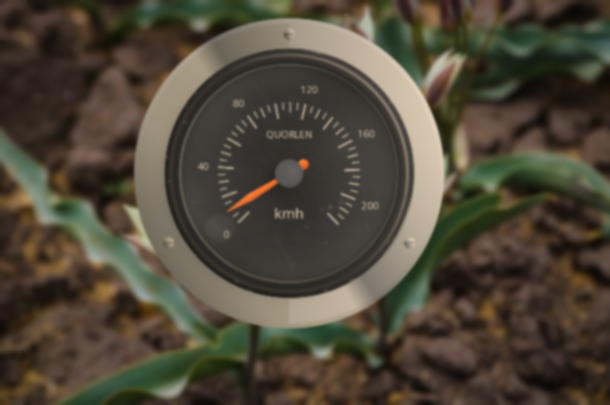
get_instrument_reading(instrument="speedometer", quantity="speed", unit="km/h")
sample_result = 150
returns 10
